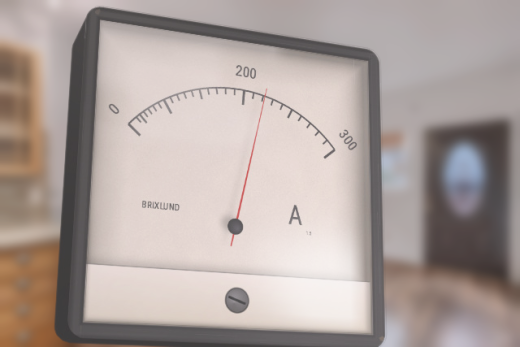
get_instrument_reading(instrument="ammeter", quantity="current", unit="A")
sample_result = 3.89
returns 220
